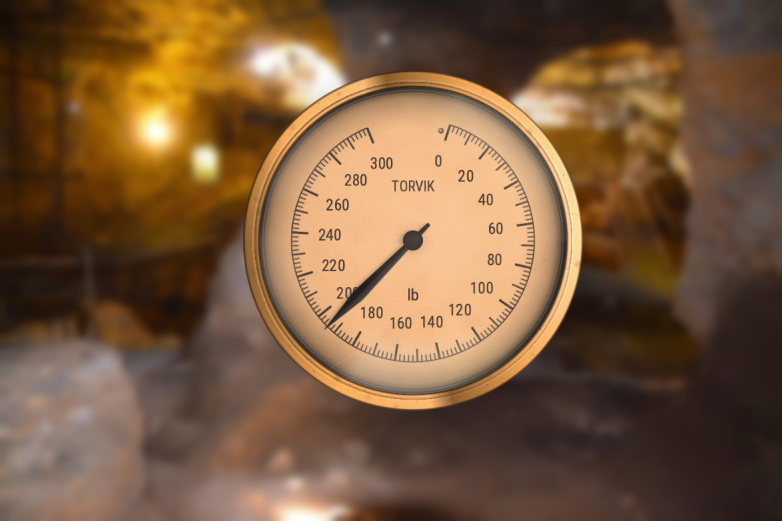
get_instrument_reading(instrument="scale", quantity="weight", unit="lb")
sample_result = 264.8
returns 194
